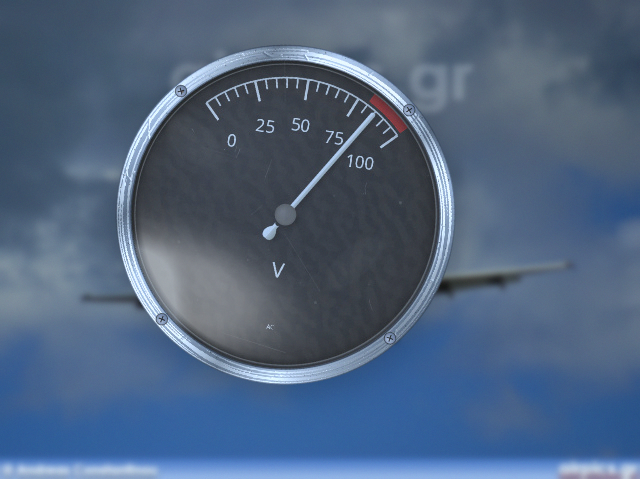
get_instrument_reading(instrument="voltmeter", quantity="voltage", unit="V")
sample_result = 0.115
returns 85
